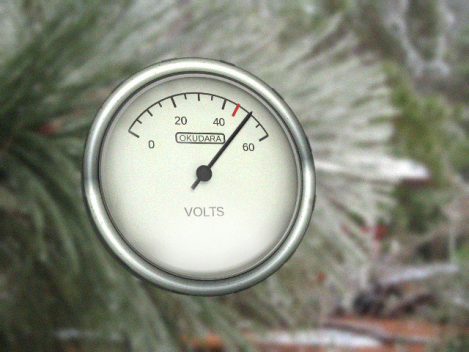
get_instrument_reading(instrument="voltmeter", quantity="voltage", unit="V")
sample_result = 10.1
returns 50
